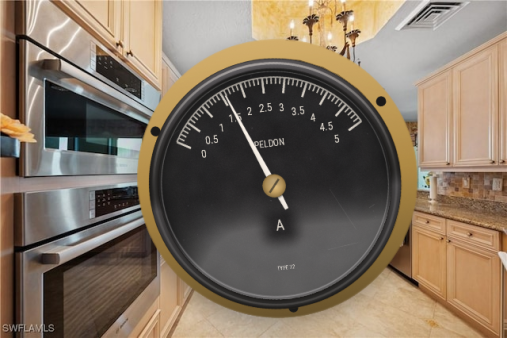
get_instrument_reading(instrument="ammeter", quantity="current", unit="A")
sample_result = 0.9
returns 1.6
